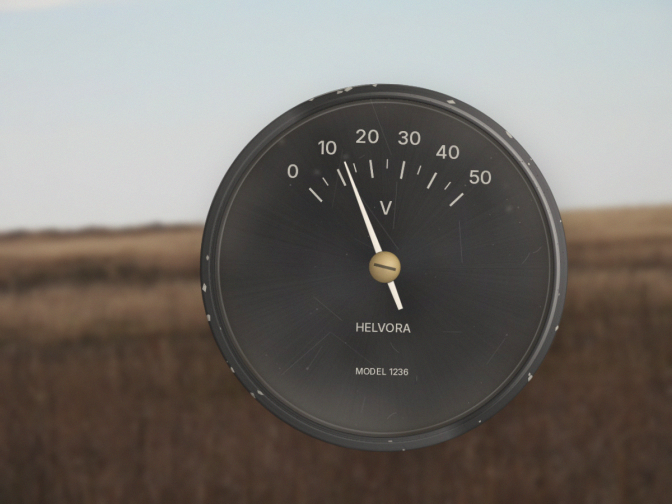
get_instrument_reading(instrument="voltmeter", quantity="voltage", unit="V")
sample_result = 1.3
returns 12.5
